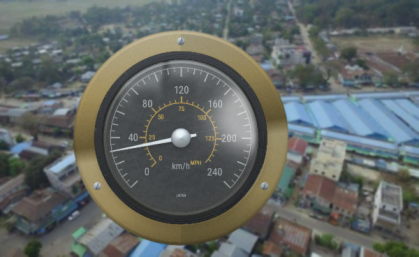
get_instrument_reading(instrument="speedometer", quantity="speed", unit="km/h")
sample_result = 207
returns 30
